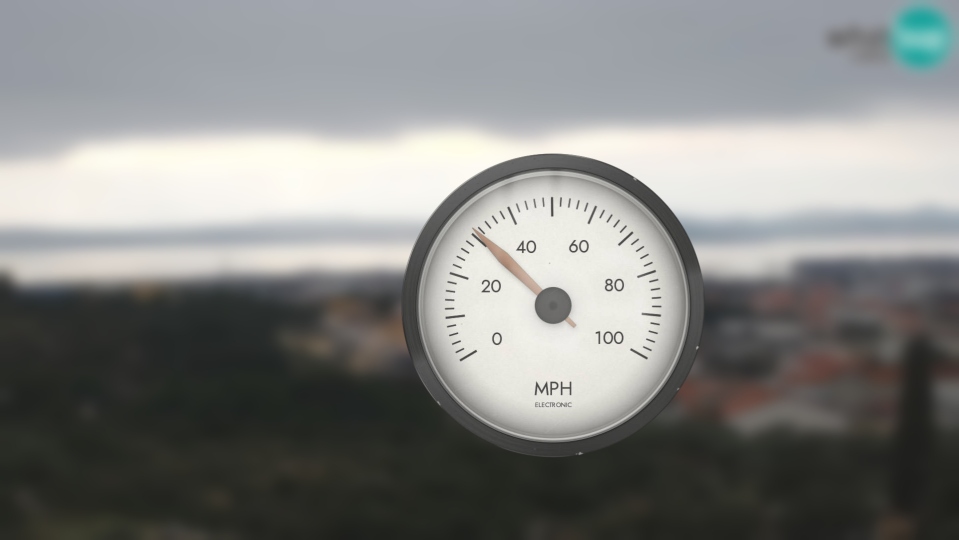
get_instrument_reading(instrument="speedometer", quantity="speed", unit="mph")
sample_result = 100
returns 31
